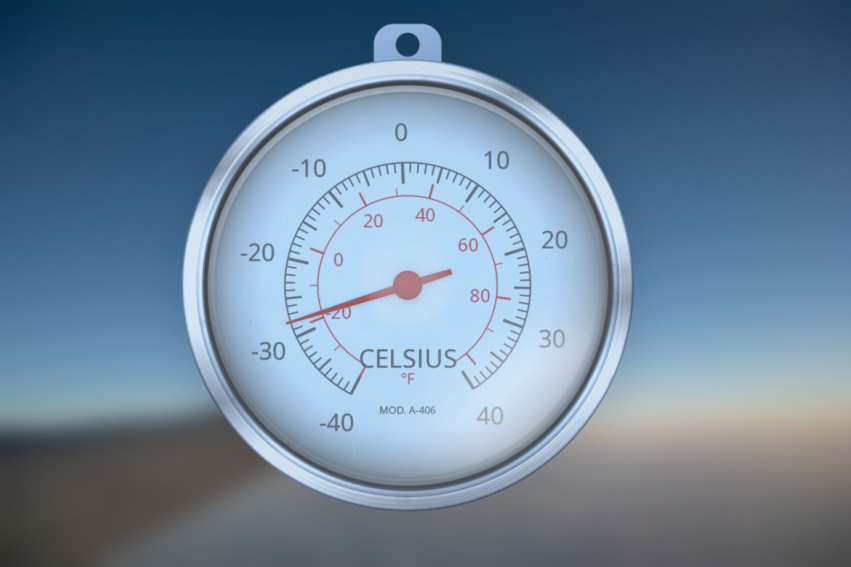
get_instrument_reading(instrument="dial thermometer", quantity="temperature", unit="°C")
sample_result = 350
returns -28
